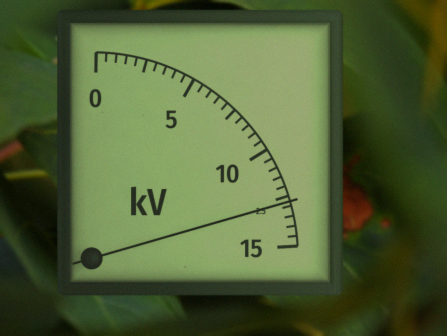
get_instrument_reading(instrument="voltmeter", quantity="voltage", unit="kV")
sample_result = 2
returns 12.75
